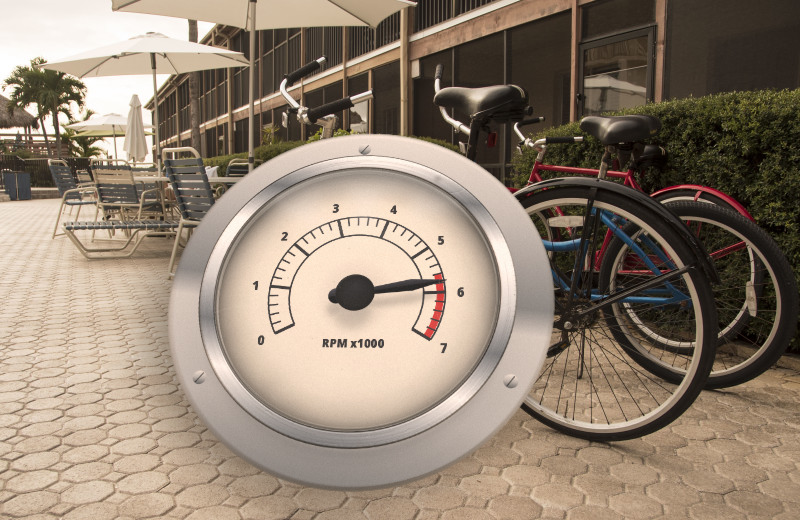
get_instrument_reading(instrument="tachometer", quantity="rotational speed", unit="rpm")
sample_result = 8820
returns 5800
